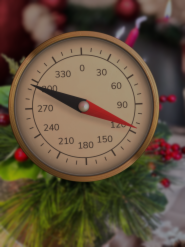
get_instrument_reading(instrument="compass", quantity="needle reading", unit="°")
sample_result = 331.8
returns 115
